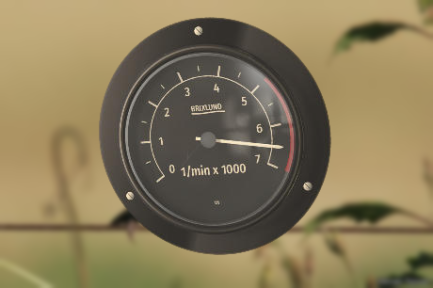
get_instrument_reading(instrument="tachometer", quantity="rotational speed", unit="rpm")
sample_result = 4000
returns 6500
